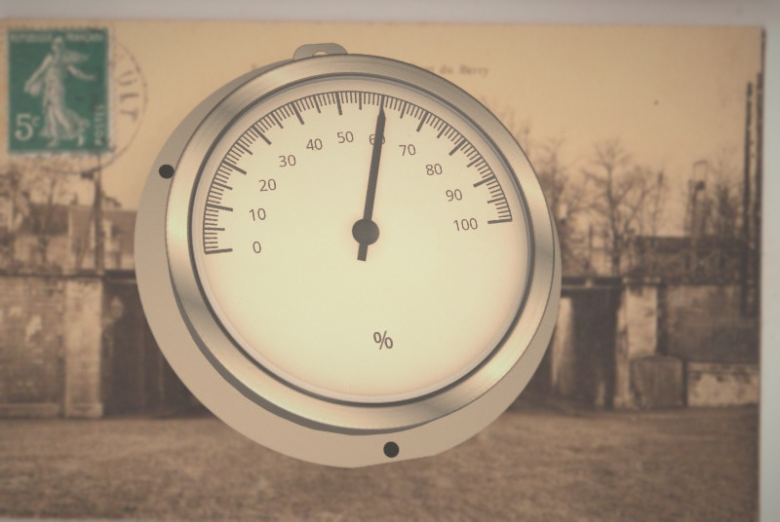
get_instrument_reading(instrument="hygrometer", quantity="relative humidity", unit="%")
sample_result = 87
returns 60
